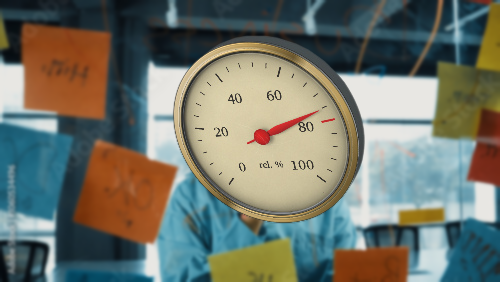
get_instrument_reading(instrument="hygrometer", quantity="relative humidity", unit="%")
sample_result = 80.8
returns 76
